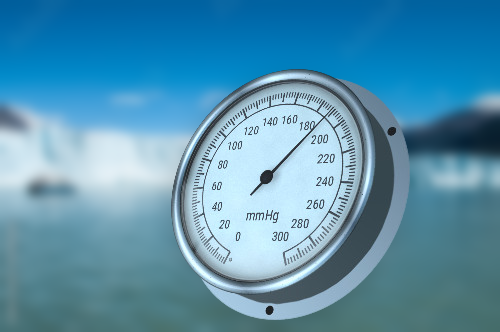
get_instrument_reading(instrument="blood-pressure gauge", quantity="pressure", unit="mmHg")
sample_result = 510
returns 190
